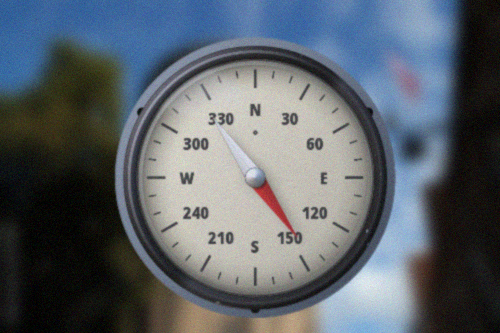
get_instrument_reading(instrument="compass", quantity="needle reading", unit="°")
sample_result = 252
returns 145
